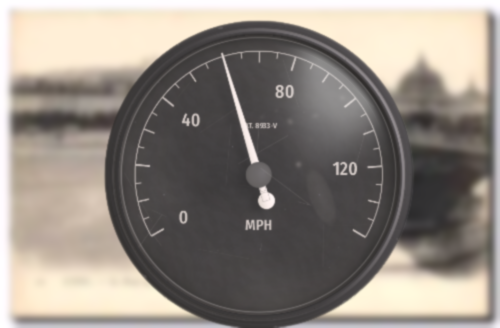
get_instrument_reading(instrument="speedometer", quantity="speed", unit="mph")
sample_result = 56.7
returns 60
